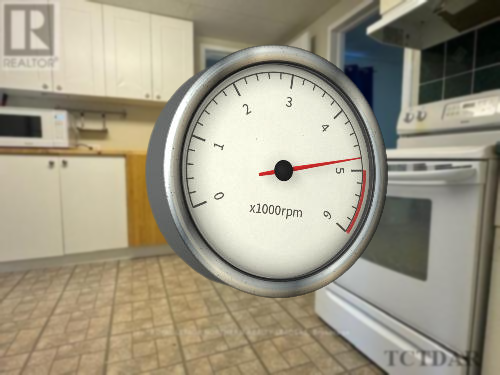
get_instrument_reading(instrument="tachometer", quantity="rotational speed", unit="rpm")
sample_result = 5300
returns 4800
